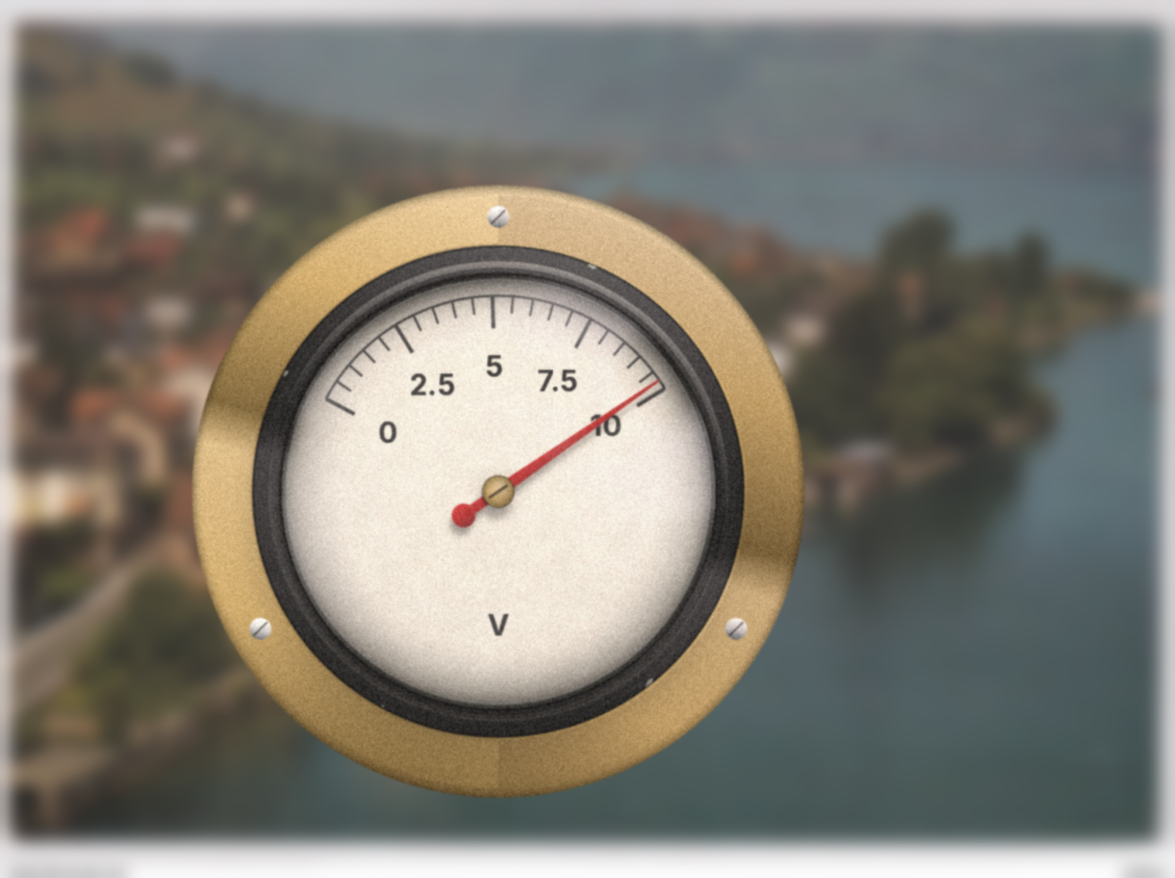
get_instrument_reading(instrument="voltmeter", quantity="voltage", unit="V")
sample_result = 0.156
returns 9.75
